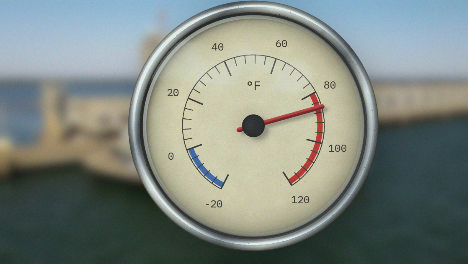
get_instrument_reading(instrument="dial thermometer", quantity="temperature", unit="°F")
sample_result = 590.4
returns 86
